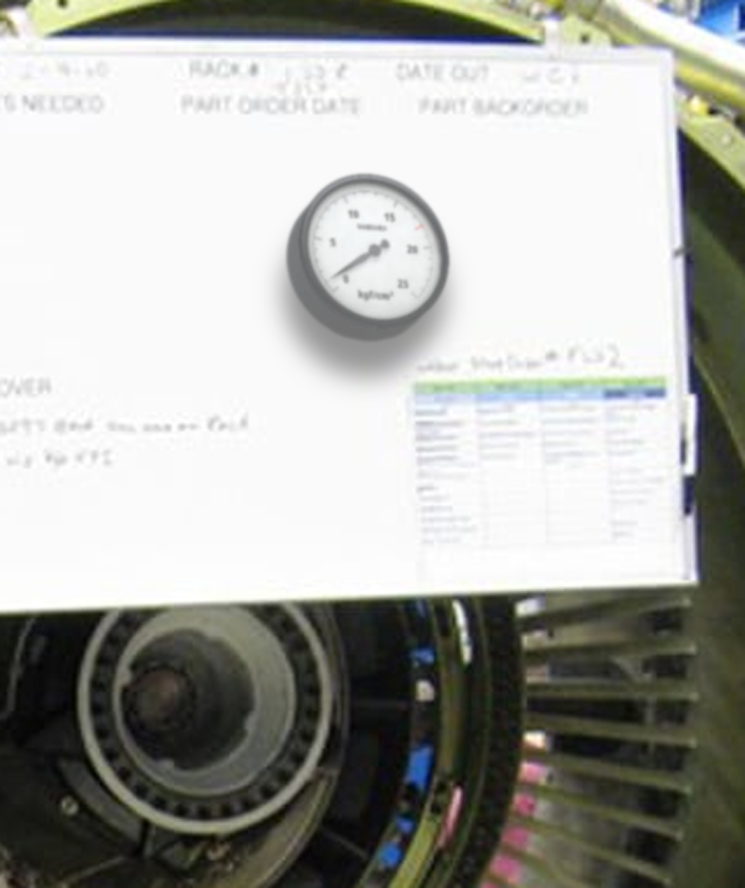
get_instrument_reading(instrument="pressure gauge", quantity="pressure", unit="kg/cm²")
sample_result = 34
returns 1
